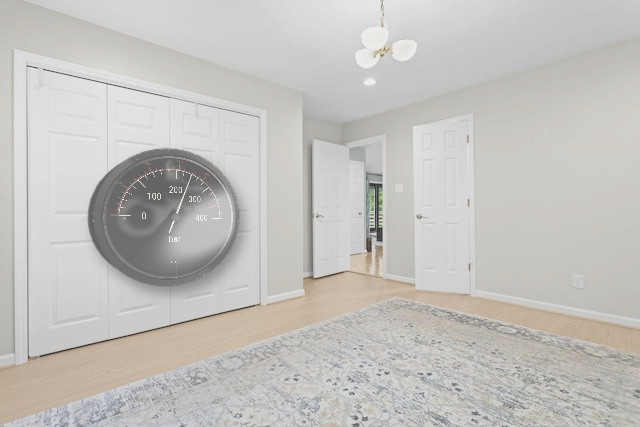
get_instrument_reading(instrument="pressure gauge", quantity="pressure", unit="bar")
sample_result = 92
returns 240
